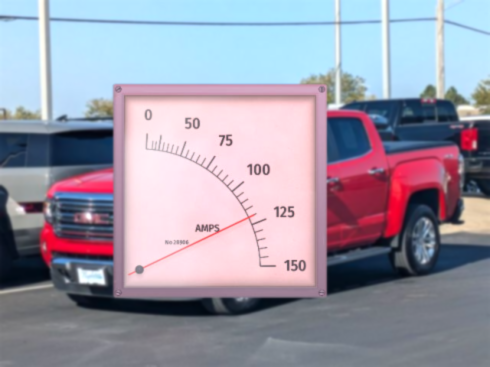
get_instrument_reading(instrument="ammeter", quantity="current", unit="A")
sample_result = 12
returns 120
